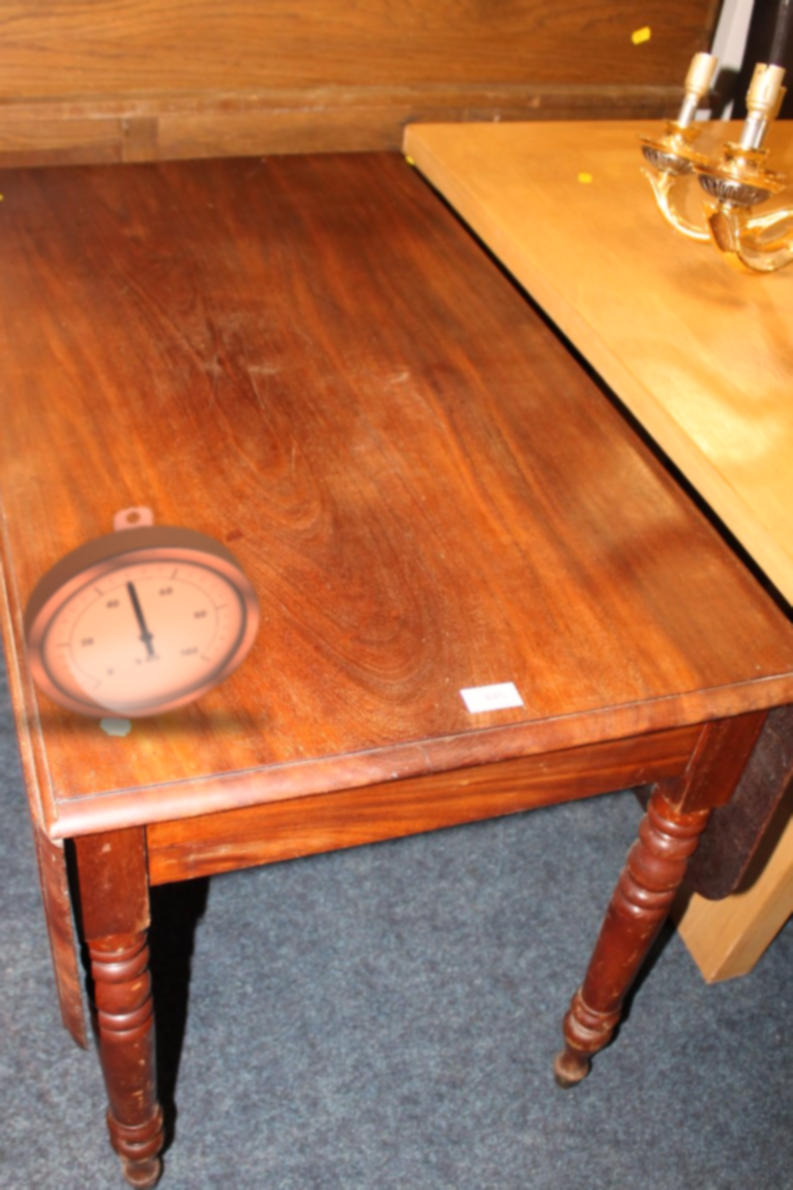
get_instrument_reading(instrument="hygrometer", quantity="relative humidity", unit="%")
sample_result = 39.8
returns 48
